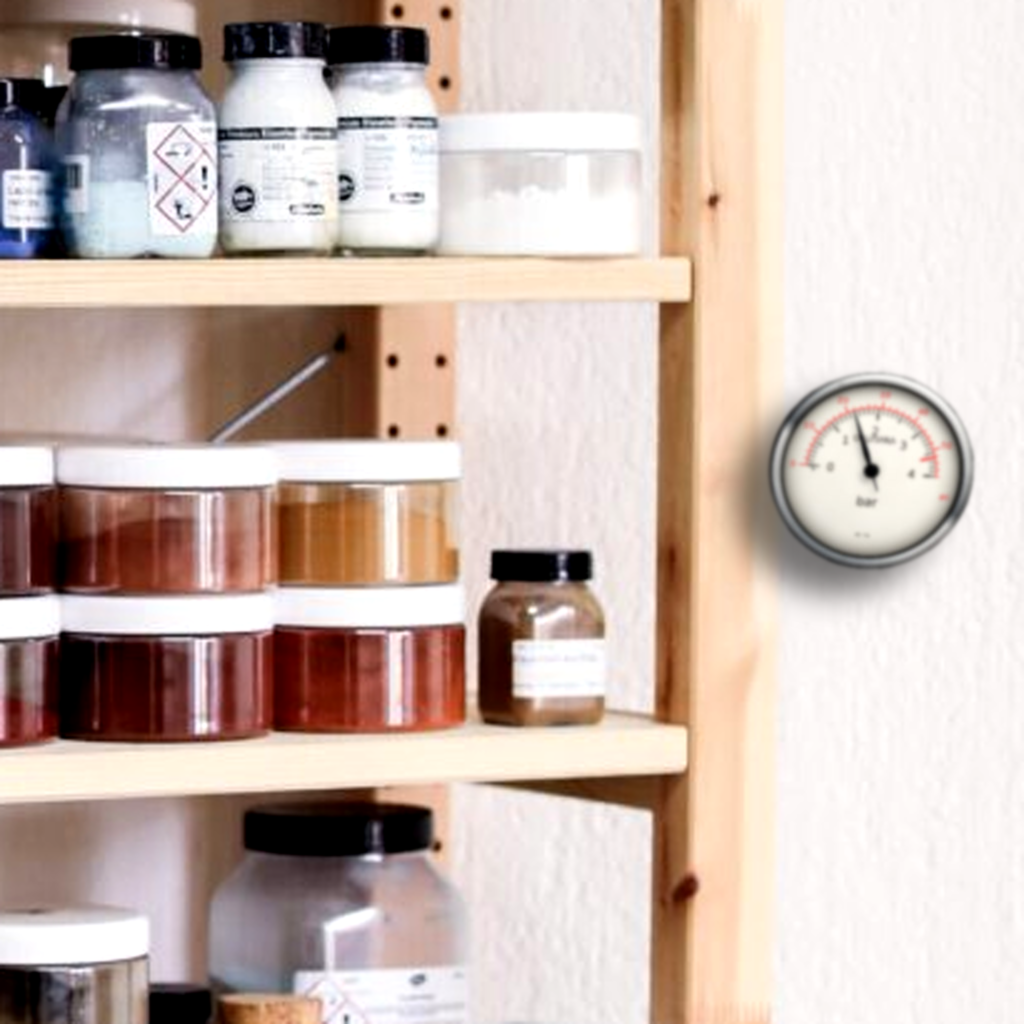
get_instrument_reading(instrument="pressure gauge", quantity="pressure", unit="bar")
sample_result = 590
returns 1.5
